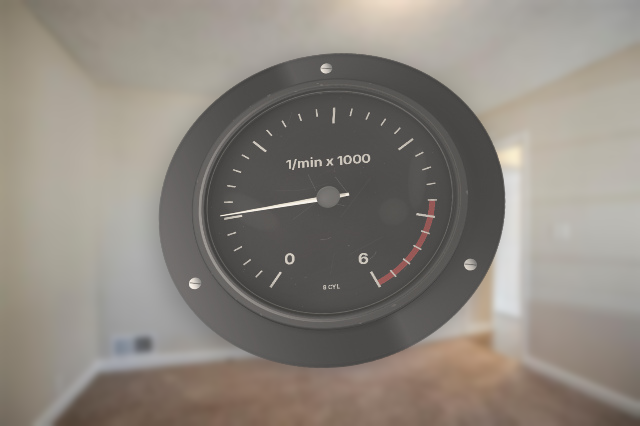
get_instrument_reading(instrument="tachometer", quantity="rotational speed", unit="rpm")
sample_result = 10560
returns 1000
